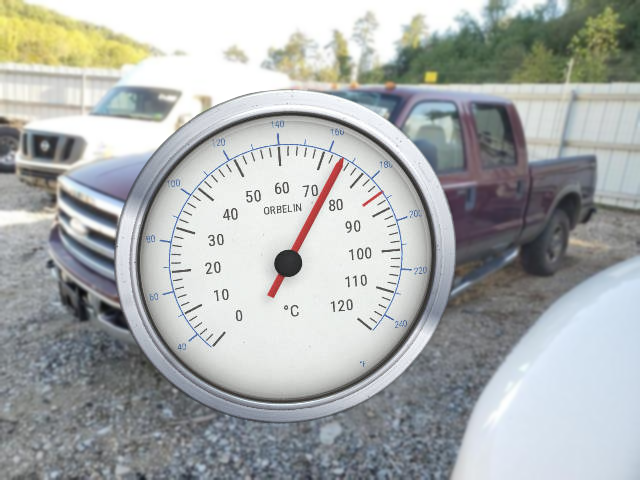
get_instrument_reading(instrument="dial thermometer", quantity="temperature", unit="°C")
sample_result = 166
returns 74
